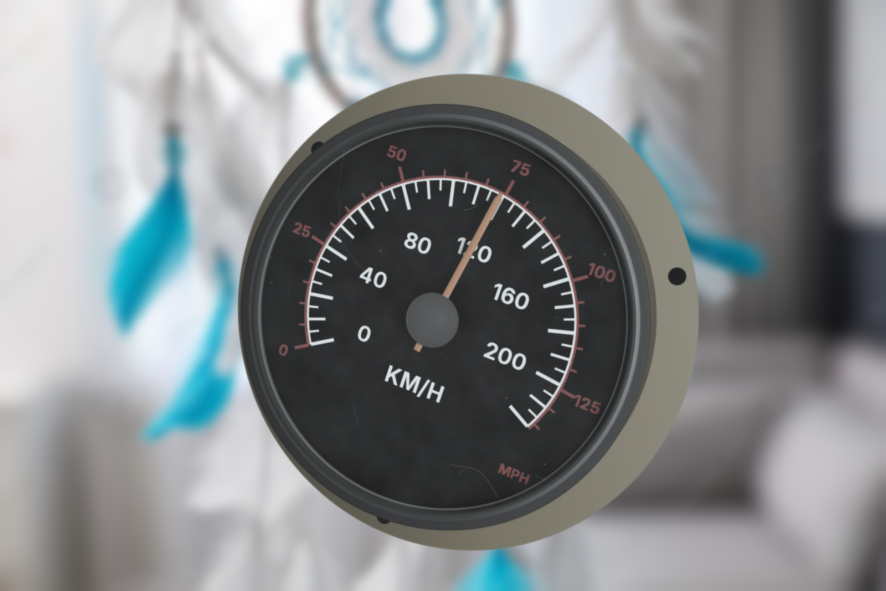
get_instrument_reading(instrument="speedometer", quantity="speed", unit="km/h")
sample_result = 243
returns 120
